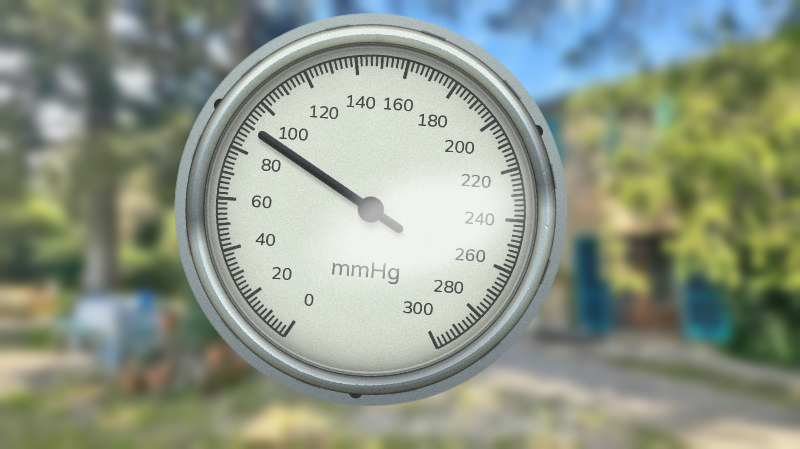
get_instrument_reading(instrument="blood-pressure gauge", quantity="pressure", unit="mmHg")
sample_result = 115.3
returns 90
